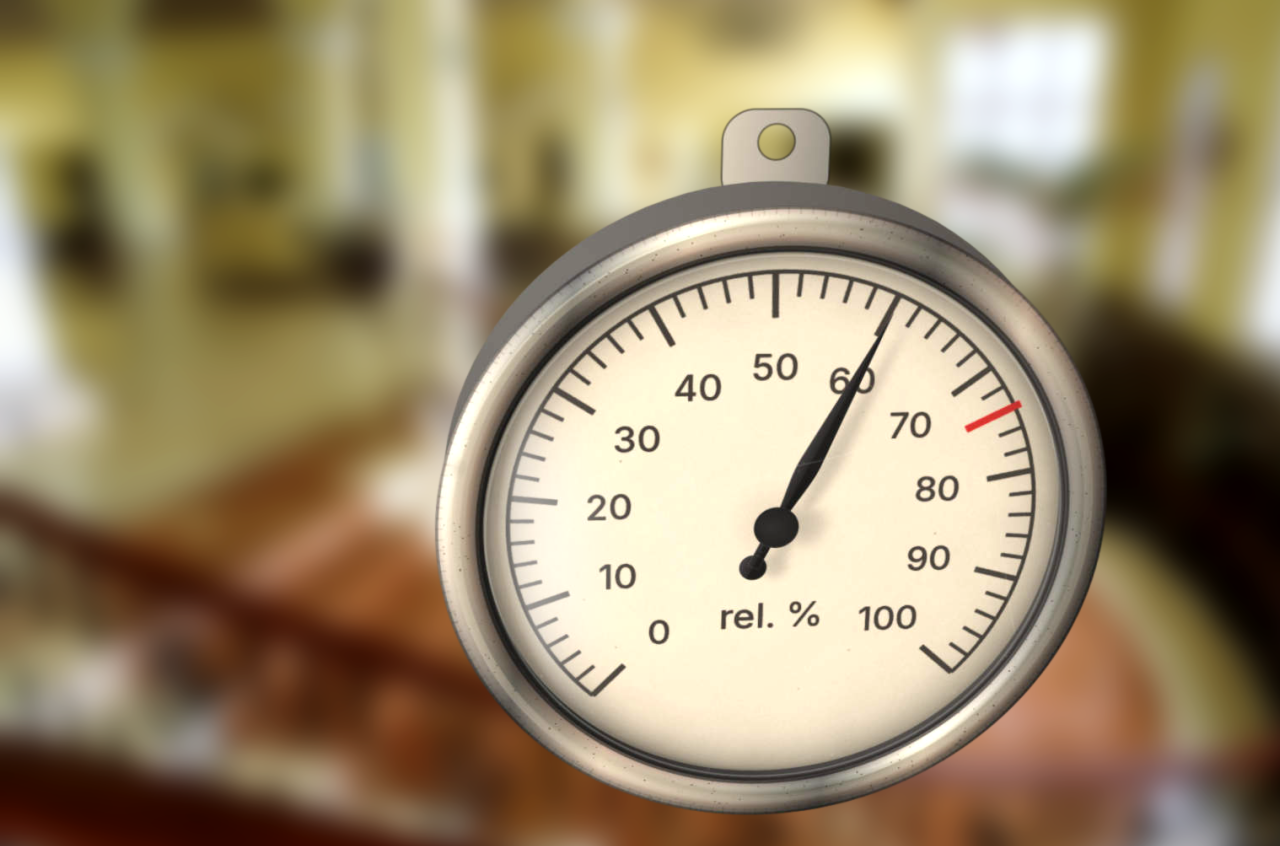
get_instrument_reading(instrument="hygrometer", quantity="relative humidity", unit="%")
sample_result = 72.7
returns 60
